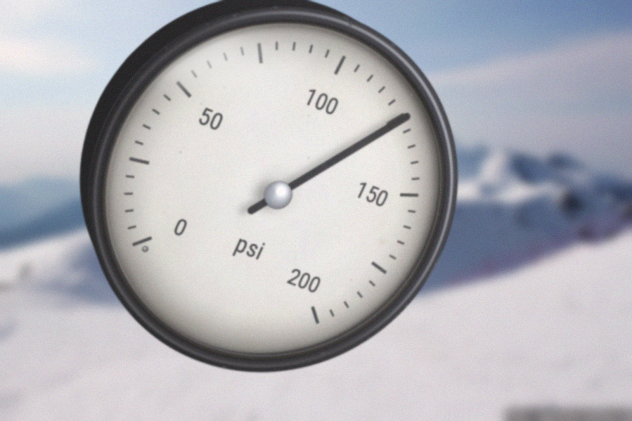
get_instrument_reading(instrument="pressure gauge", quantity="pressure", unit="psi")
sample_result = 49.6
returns 125
